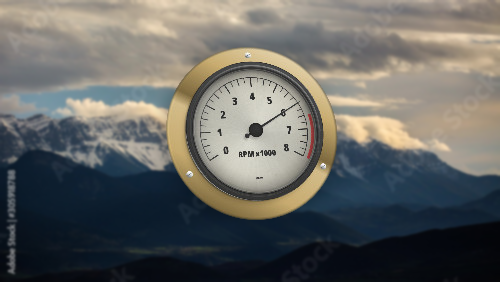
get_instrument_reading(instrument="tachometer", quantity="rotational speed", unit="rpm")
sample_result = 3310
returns 6000
